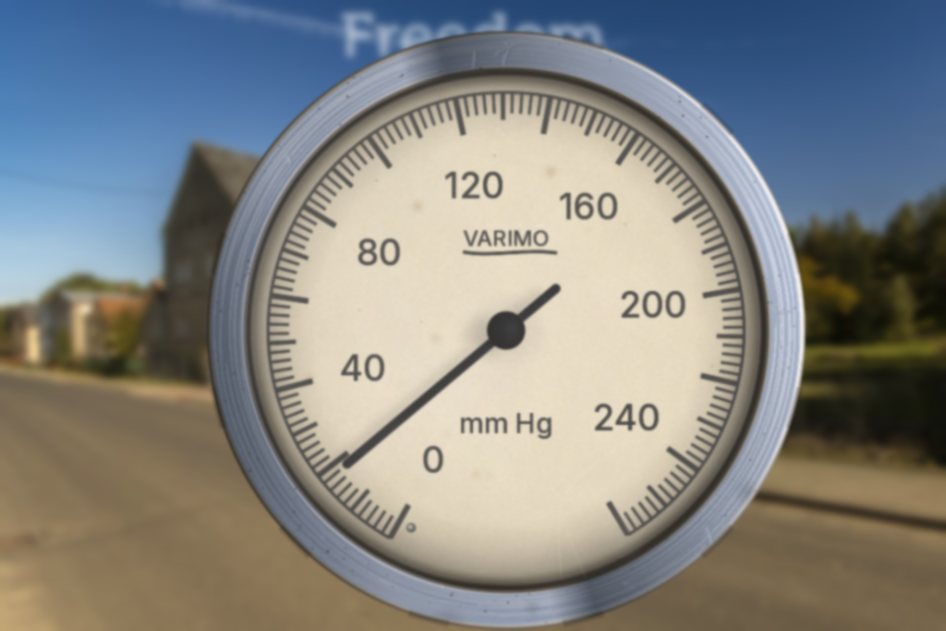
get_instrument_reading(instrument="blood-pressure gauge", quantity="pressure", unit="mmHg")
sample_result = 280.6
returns 18
